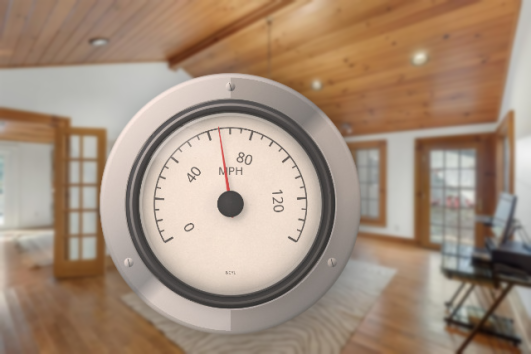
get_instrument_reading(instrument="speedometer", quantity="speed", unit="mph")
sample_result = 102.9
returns 65
